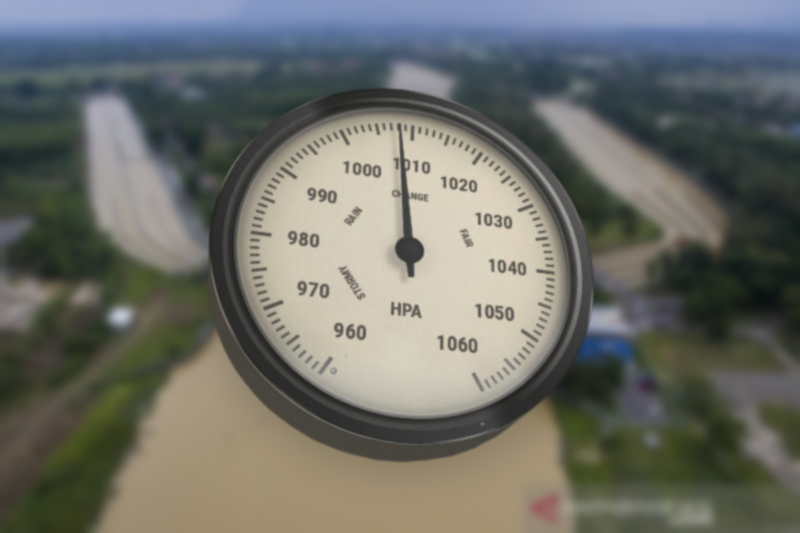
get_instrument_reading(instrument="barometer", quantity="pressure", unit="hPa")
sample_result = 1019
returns 1008
